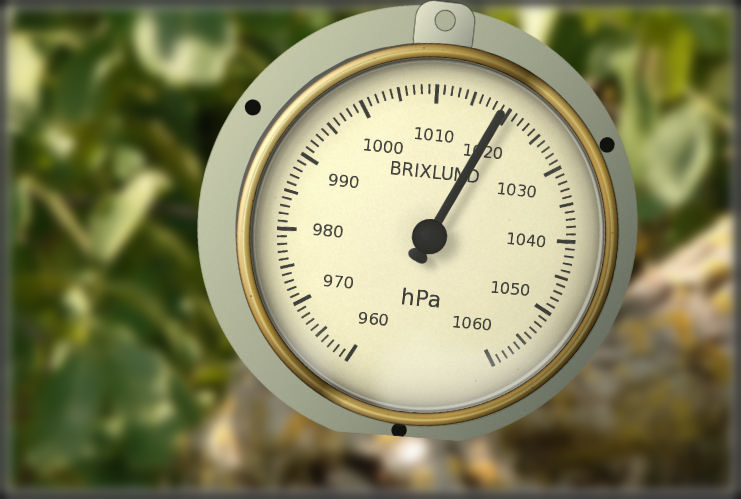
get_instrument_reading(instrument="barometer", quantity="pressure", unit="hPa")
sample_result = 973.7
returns 1019
